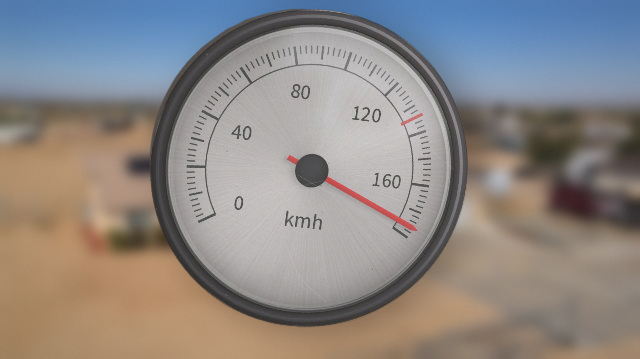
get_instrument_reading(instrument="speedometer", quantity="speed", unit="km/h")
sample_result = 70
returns 176
